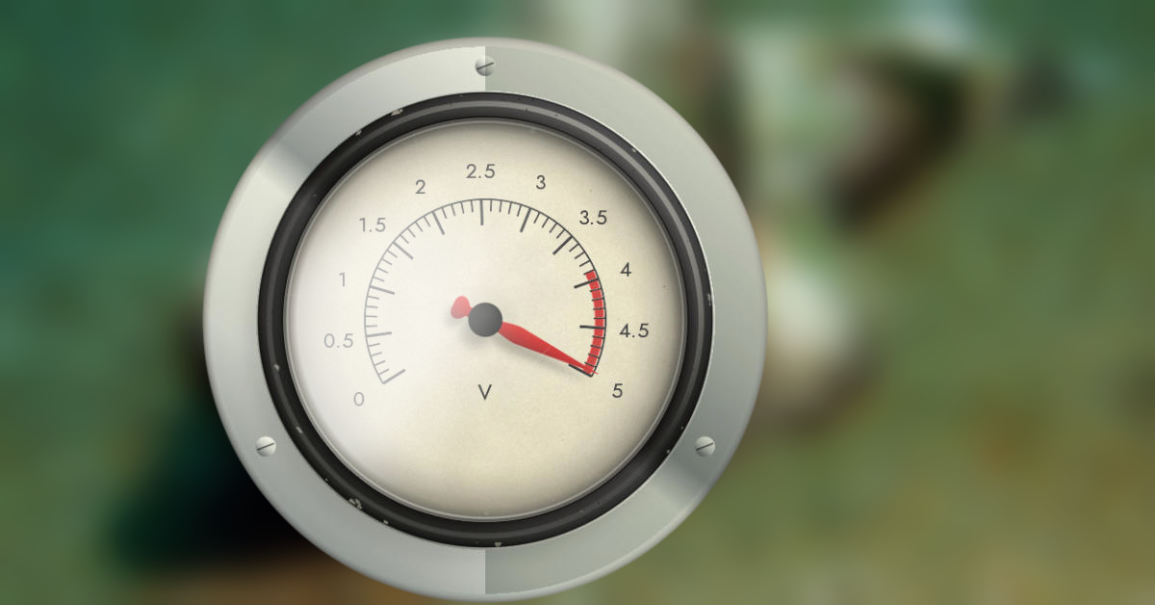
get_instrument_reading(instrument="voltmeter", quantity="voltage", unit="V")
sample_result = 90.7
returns 4.95
